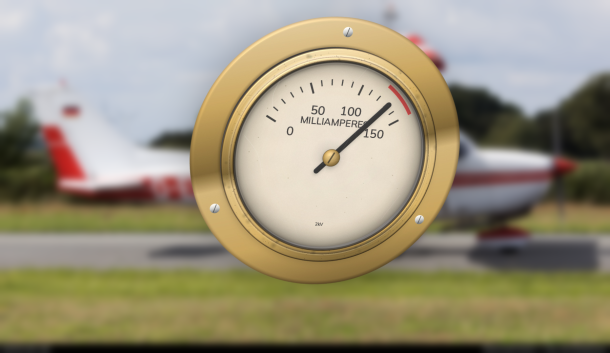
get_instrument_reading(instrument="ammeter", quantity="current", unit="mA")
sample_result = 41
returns 130
